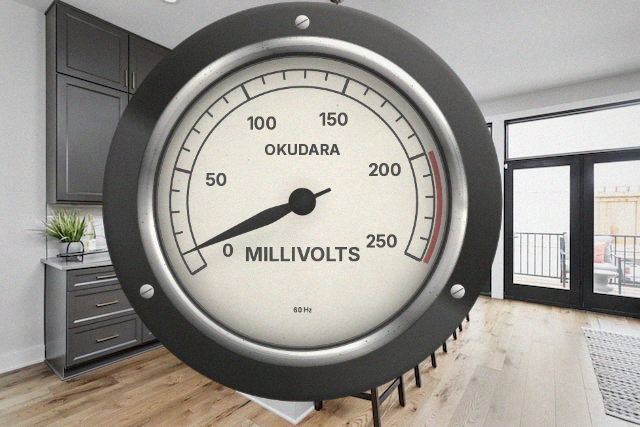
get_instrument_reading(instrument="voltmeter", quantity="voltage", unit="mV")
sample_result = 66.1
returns 10
